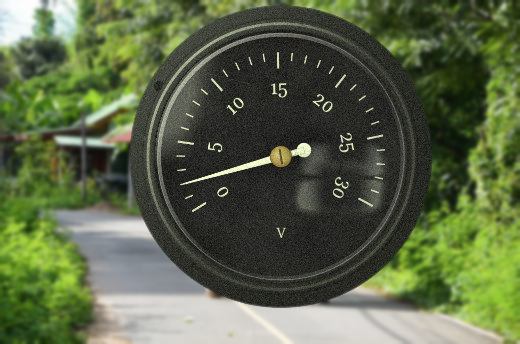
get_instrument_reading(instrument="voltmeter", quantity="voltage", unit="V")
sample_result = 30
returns 2
